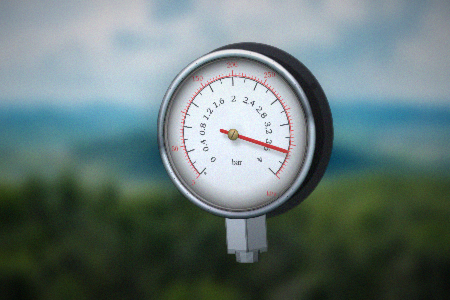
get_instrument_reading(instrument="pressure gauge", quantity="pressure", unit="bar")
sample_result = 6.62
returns 3.6
